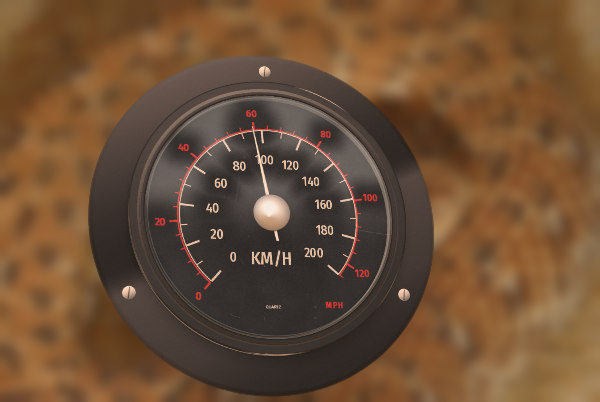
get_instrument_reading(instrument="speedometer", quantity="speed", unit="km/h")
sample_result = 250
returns 95
